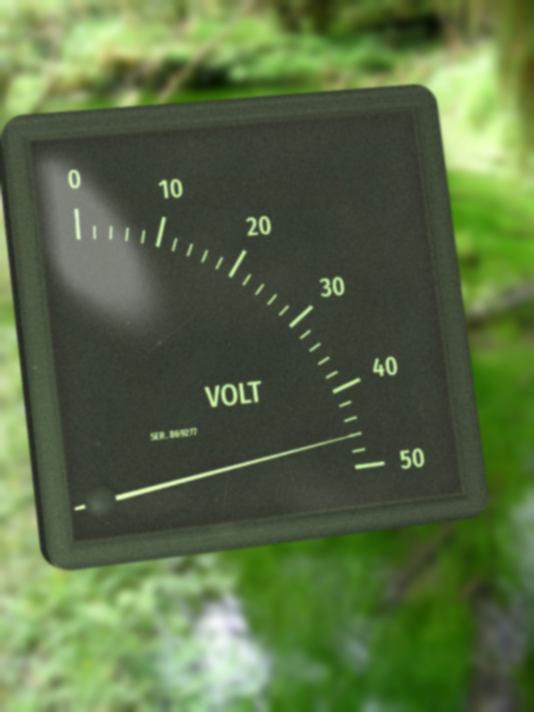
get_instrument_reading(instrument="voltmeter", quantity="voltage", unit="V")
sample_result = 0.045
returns 46
